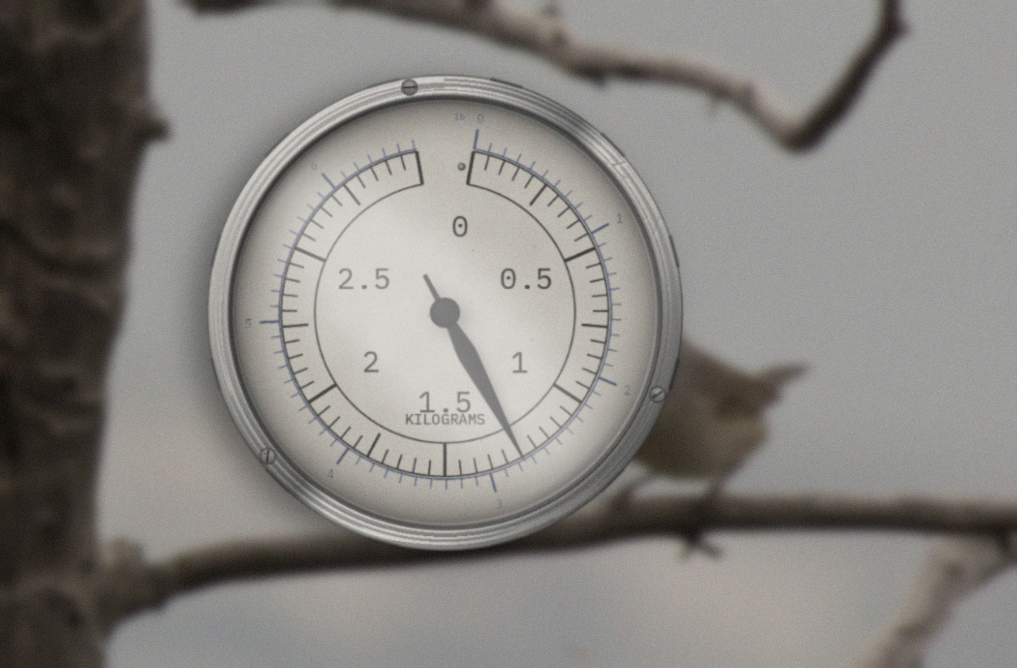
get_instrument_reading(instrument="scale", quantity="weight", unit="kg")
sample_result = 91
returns 1.25
